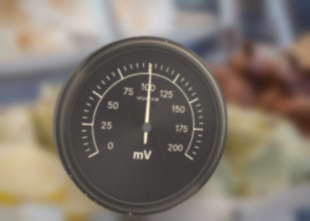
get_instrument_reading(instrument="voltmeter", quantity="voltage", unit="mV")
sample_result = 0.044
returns 100
